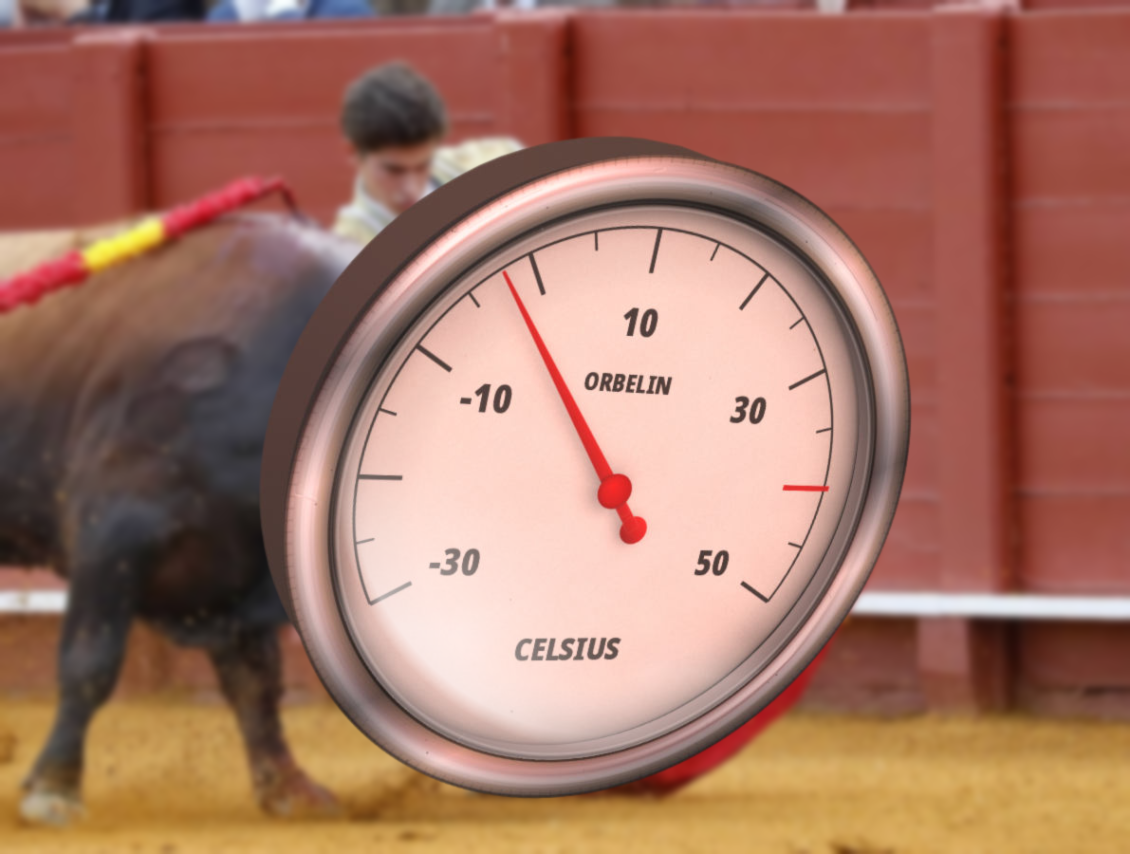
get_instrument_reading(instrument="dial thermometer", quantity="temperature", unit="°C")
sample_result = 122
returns -2.5
